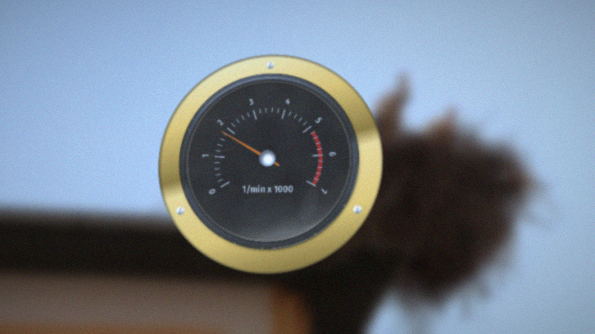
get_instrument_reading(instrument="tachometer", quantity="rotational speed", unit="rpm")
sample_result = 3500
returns 1800
